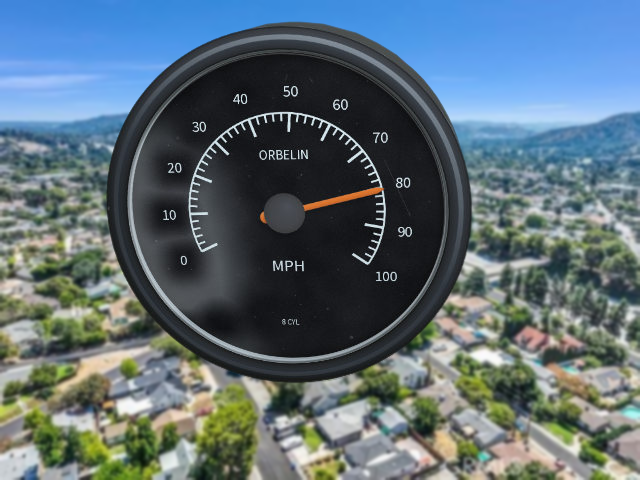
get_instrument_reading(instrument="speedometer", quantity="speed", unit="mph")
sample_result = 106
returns 80
